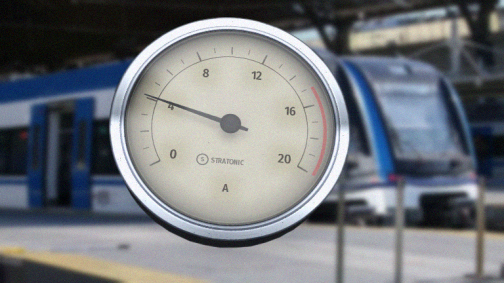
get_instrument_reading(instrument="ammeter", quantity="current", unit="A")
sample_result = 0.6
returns 4
